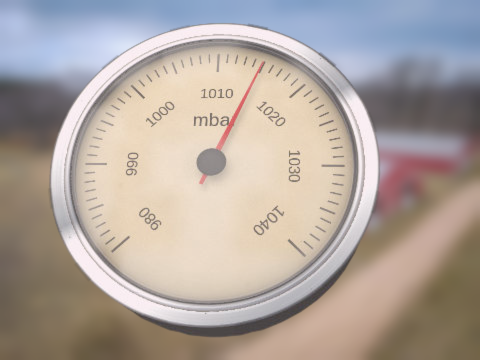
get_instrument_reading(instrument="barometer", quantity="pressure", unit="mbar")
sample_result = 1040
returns 1015
